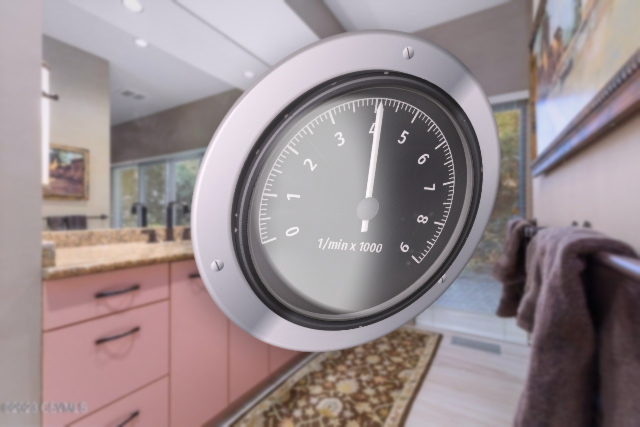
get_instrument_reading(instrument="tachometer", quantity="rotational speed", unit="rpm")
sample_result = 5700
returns 4000
